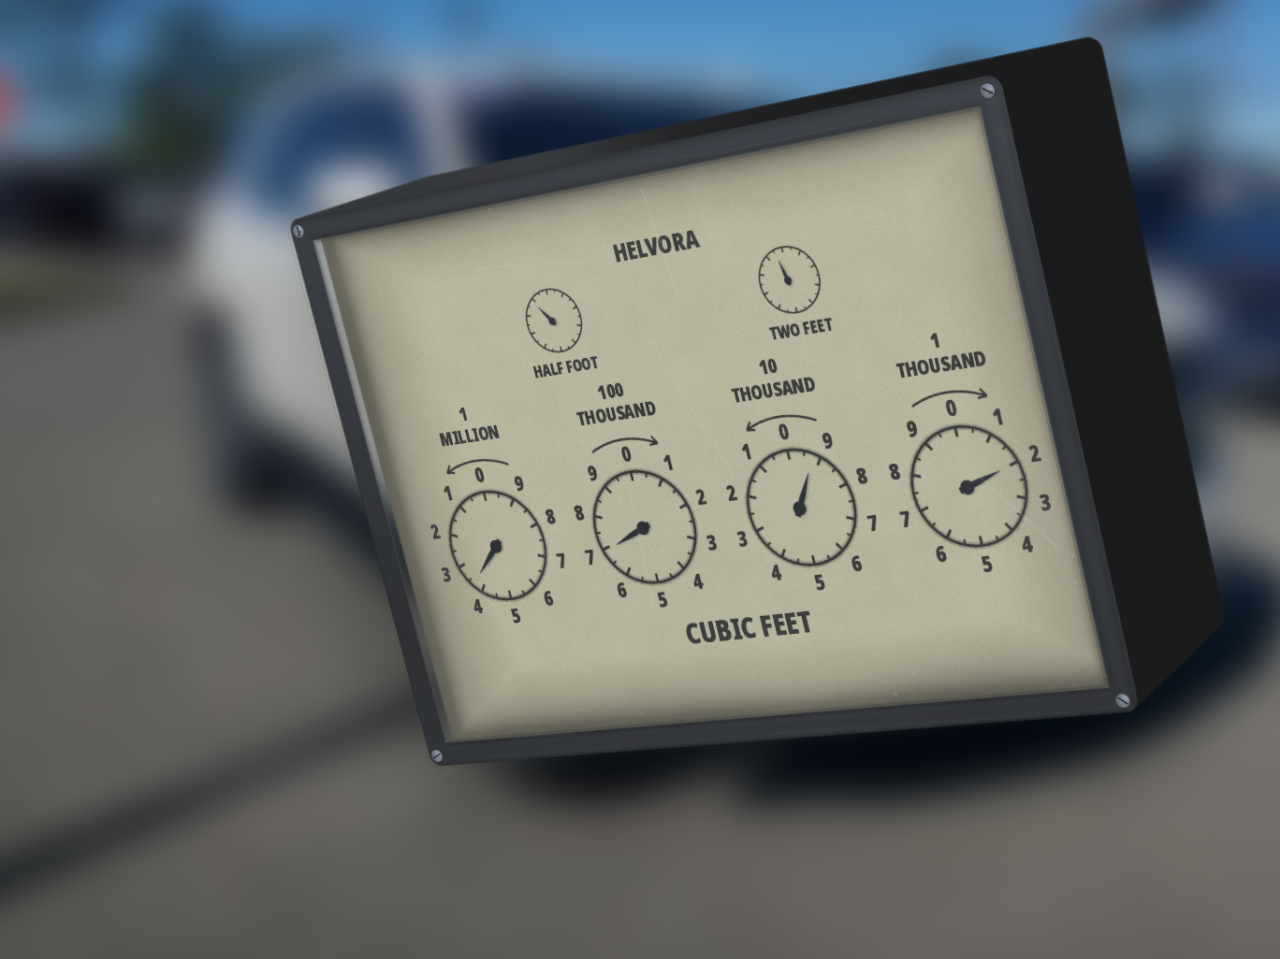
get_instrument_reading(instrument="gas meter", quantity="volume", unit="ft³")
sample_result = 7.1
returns 369200
